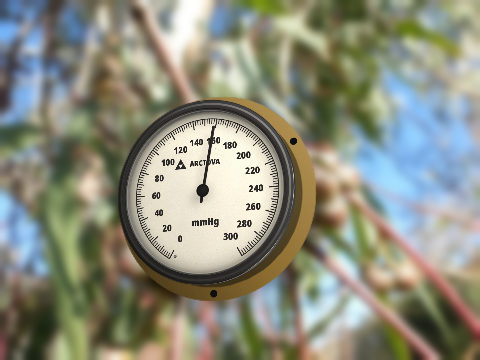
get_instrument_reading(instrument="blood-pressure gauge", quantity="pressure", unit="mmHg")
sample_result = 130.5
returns 160
